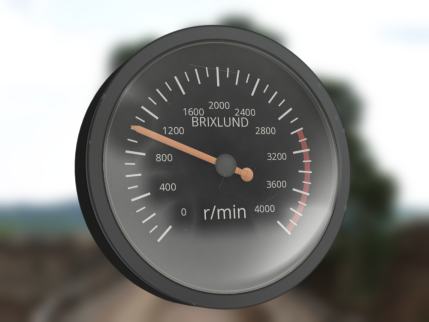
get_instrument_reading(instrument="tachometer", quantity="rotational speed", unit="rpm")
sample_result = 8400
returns 1000
